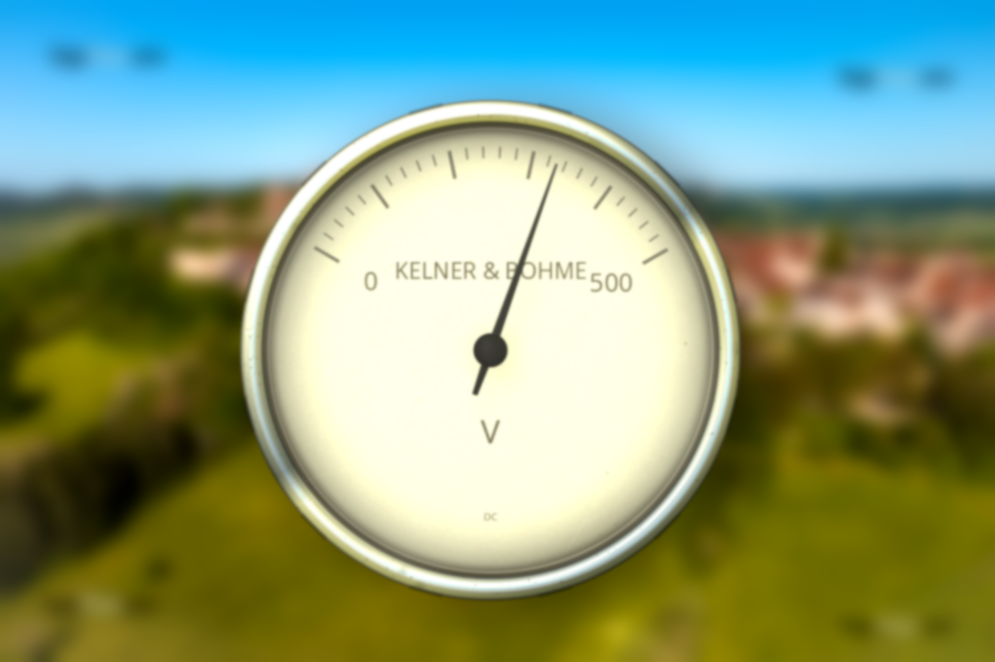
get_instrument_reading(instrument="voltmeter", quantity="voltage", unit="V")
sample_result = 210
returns 330
